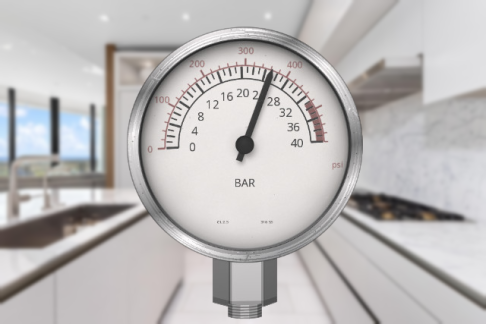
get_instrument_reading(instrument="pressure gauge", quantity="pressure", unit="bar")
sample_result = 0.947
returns 25
